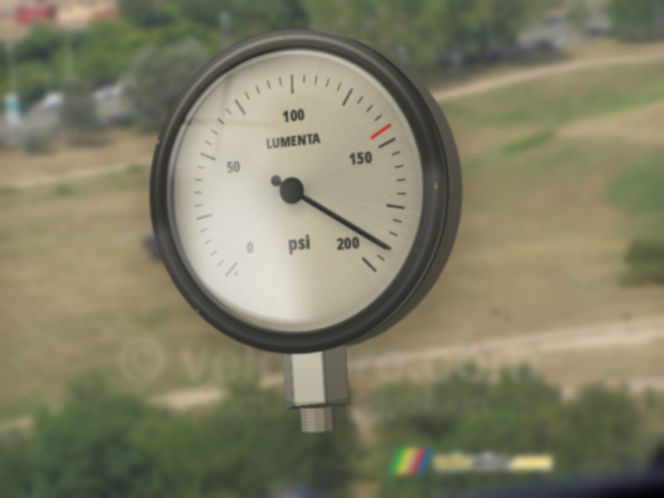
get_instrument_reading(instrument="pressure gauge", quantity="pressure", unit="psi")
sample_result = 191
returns 190
